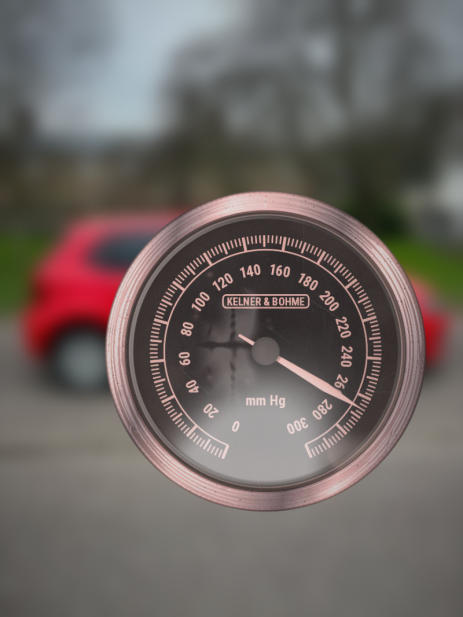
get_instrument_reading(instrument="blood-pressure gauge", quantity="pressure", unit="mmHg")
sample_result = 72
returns 266
